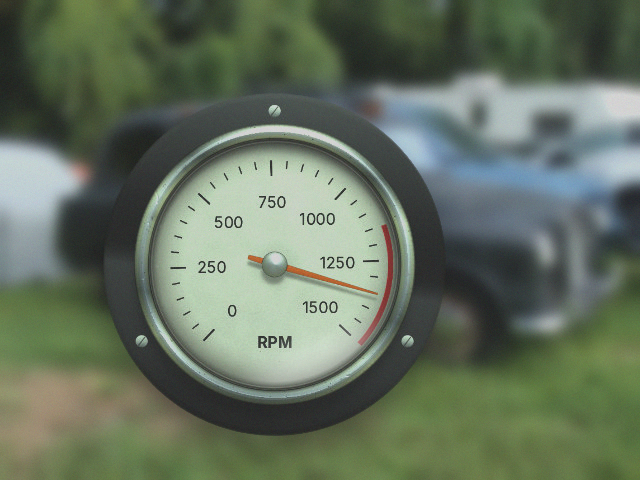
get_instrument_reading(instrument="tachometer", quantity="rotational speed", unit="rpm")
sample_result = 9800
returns 1350
